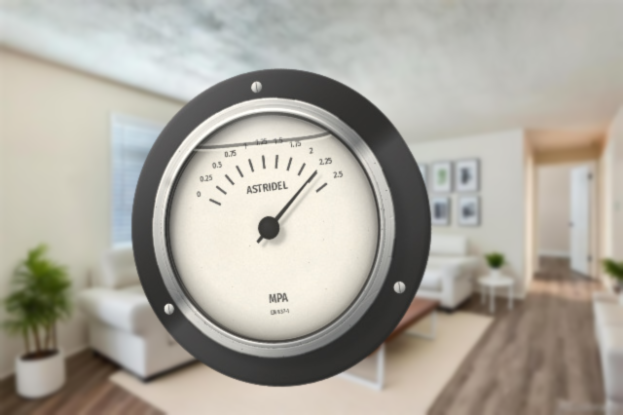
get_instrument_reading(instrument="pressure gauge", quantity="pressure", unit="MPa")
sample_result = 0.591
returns 2.25
